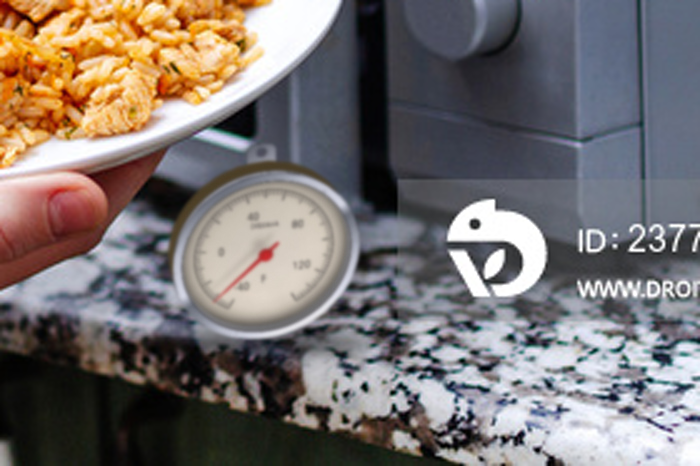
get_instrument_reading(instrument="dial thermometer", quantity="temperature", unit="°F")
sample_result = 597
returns -30
